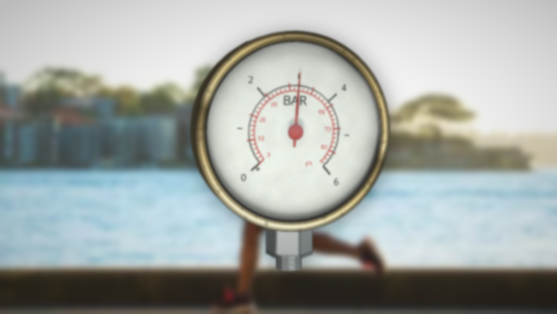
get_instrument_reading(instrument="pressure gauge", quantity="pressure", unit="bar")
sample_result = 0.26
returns 3
